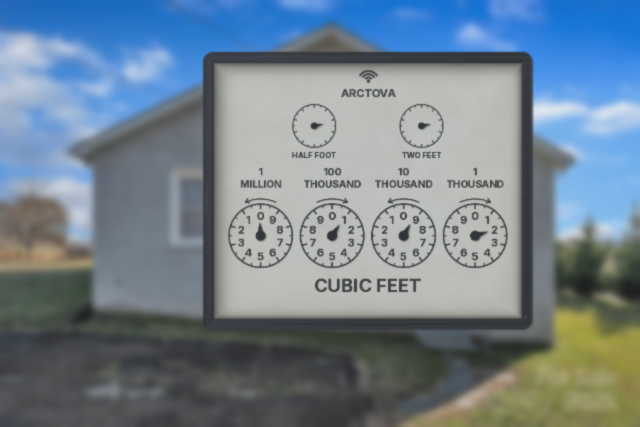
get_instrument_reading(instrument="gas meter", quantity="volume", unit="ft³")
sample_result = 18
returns 9200
